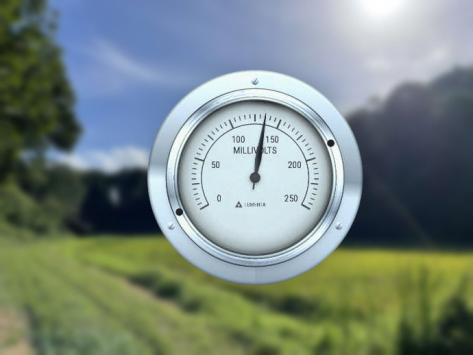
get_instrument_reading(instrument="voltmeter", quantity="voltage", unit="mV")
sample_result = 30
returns 135
